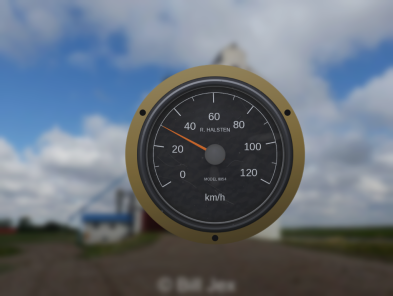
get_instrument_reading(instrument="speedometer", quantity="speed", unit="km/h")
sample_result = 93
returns 30
